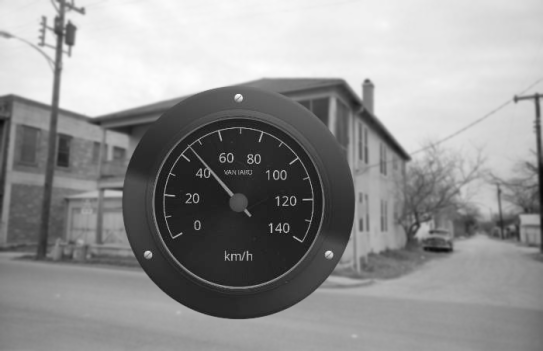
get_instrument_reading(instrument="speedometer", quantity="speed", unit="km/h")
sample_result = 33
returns 45
